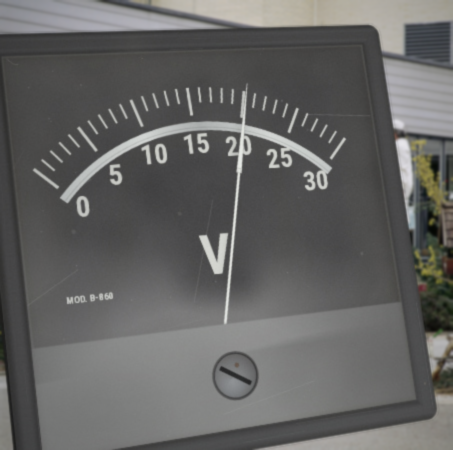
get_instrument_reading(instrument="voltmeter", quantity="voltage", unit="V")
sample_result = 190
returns 20
